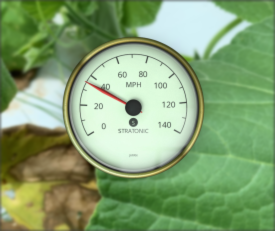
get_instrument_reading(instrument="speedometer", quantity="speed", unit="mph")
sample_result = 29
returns 35
